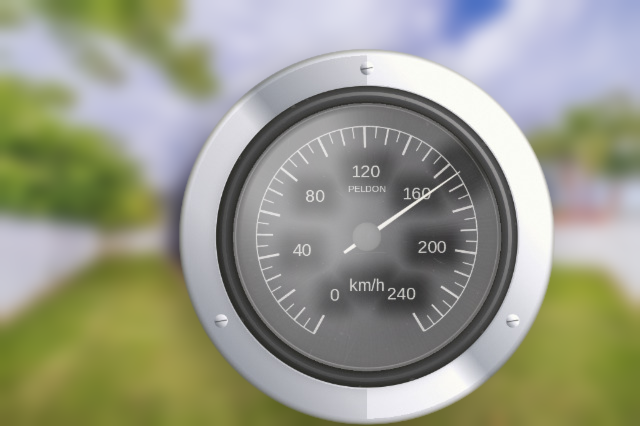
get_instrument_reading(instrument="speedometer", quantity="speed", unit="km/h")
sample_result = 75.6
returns 165
